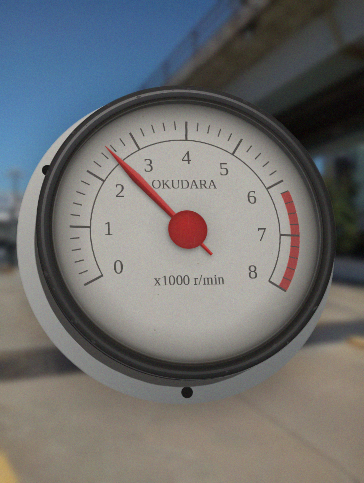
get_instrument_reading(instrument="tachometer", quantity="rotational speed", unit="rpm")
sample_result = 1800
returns 2500
